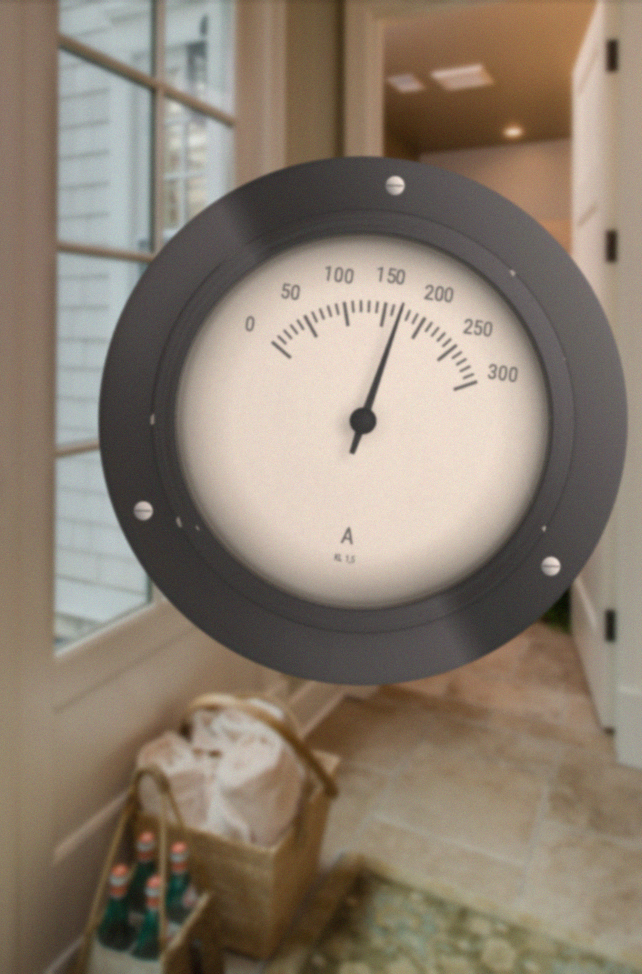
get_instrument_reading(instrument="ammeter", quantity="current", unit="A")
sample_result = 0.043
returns 170
